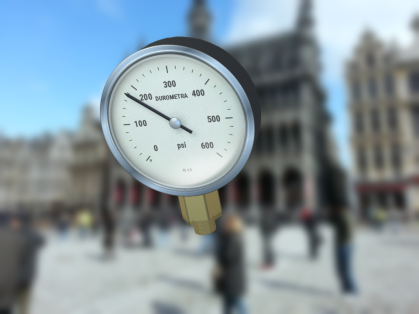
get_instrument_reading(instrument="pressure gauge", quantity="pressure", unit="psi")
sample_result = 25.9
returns 180
